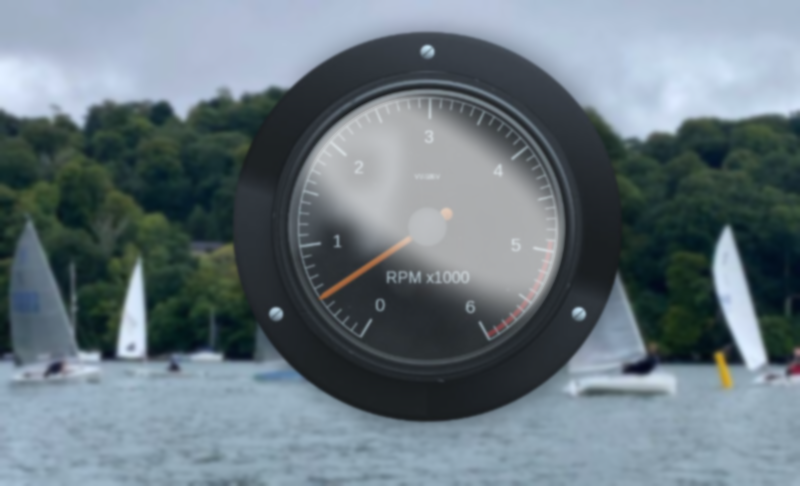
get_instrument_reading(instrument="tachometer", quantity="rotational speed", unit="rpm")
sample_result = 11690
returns 500
